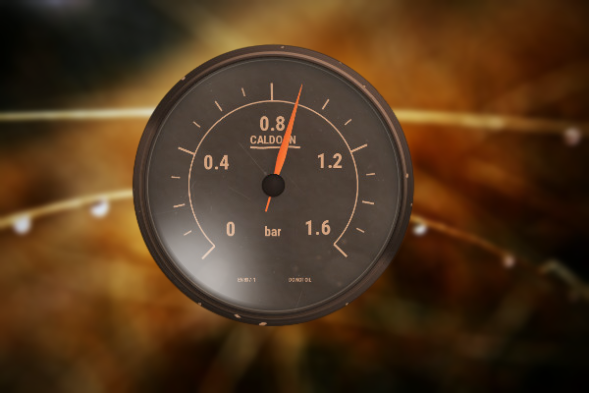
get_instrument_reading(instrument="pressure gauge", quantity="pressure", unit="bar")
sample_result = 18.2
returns 0.9
